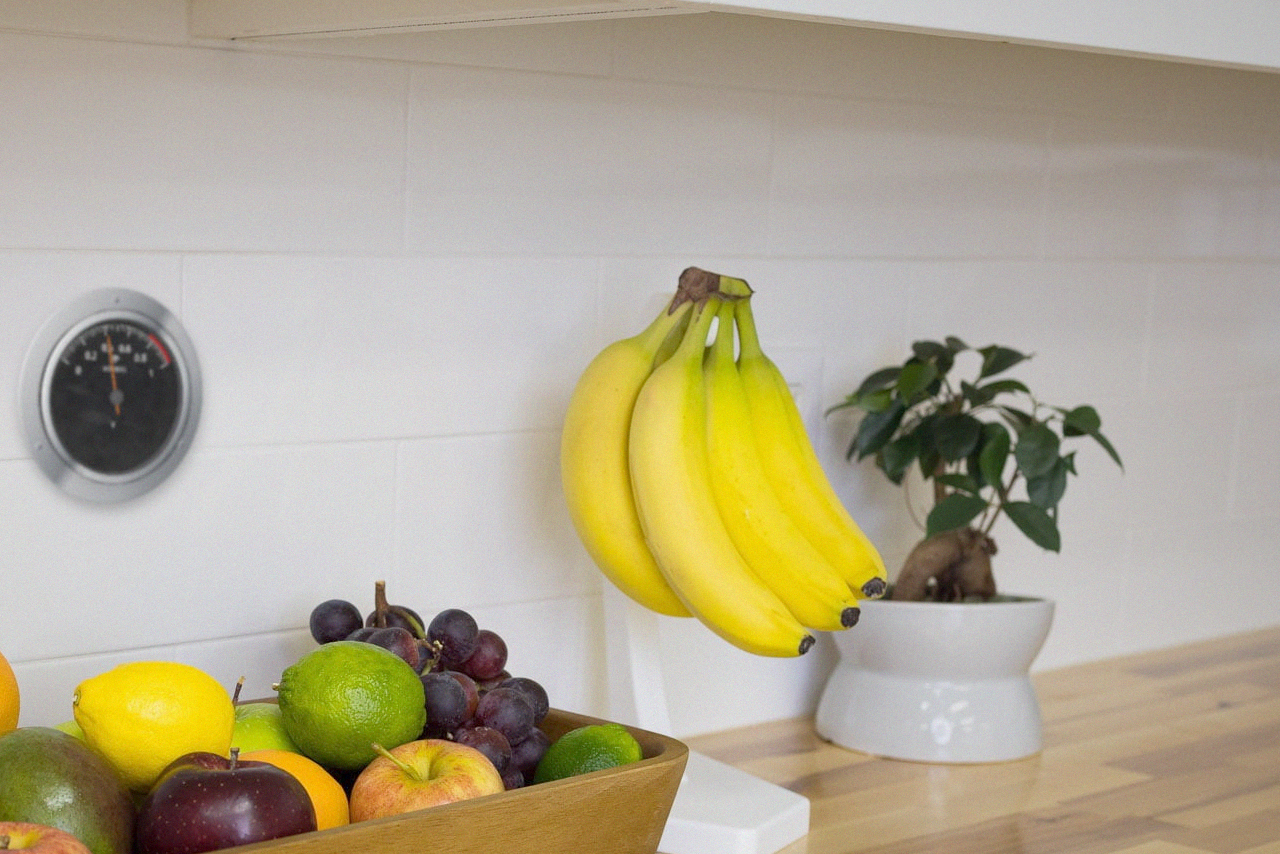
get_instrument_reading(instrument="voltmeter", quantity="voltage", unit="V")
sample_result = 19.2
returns 0.4
